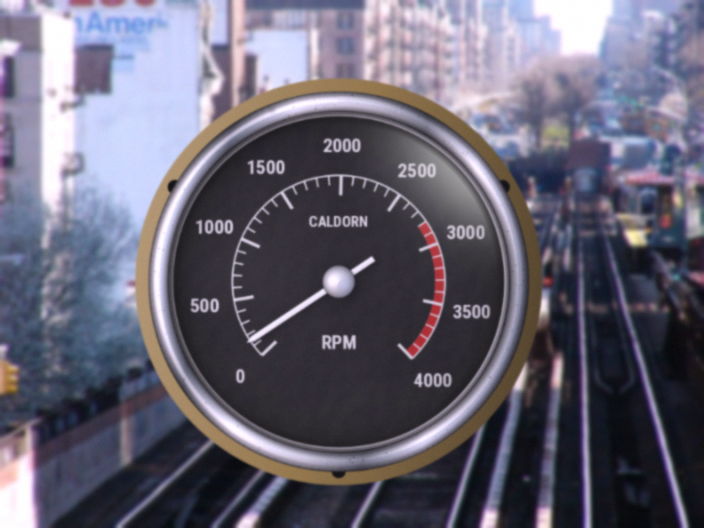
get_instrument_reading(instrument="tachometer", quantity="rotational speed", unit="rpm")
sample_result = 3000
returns 150
